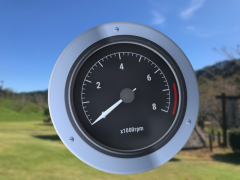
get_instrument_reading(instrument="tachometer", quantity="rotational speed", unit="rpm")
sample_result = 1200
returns 0
